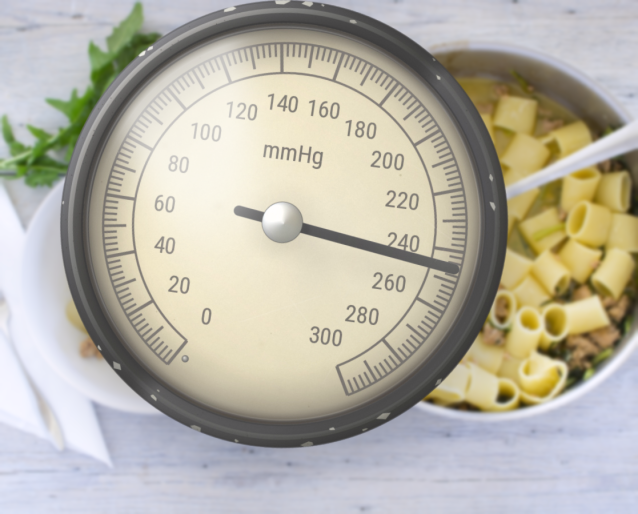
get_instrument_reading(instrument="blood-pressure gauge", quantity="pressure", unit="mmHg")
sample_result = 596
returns 246
